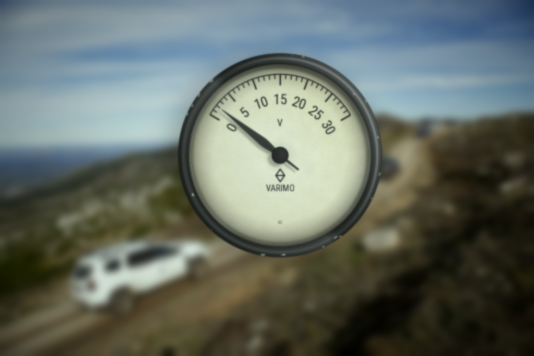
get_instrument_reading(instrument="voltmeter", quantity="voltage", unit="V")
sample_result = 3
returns 2
